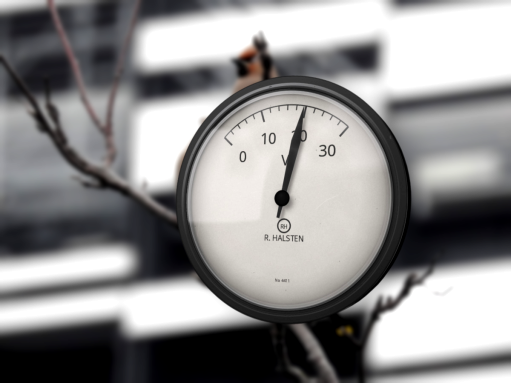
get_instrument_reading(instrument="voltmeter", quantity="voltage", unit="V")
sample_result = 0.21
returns 20
